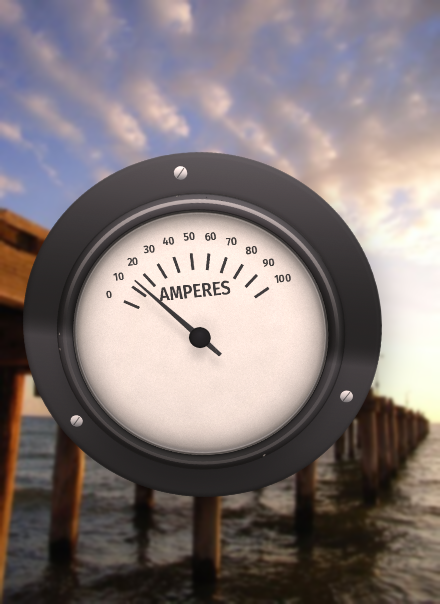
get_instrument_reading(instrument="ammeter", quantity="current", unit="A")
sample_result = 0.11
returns 15
